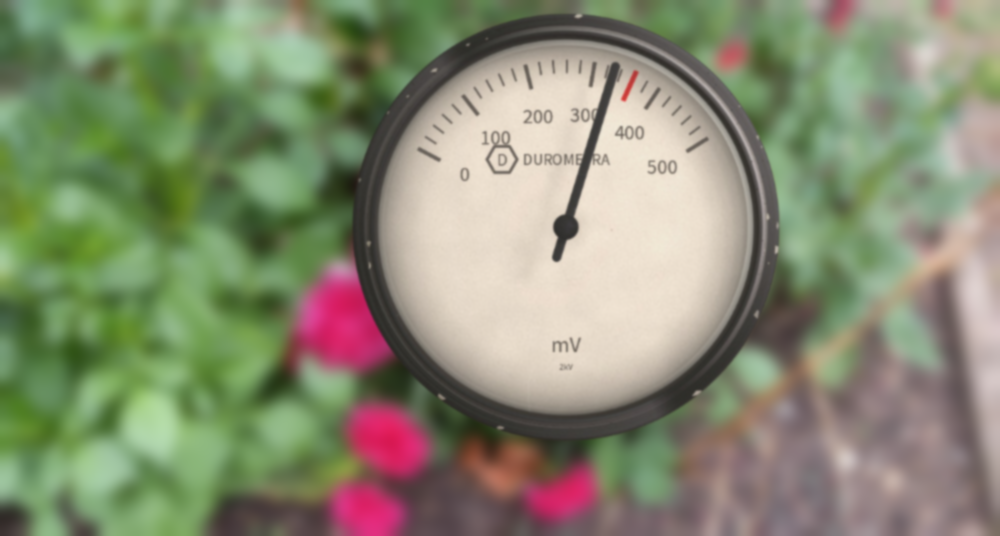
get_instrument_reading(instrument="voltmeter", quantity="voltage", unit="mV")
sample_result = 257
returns 330
